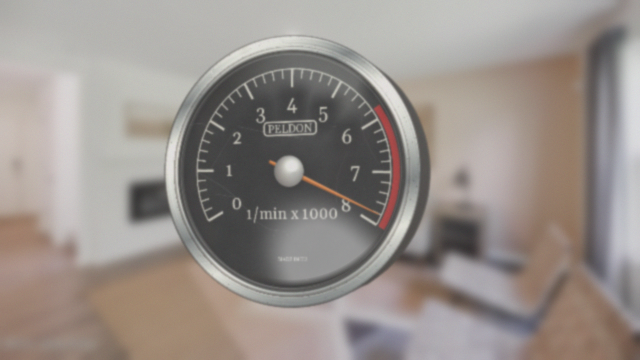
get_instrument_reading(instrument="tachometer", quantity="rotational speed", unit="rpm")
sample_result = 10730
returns 7800
